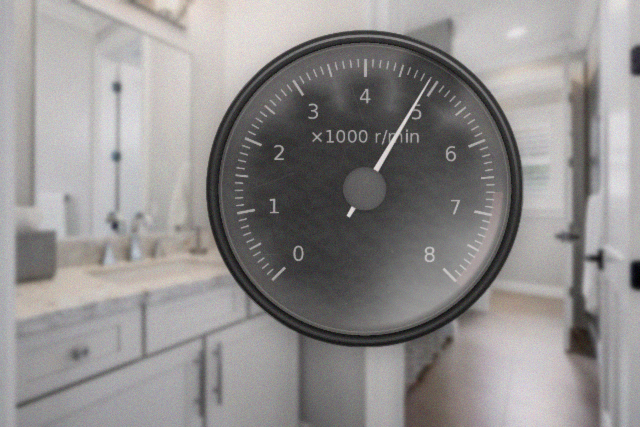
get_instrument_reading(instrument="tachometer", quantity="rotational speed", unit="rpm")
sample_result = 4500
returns 4900
